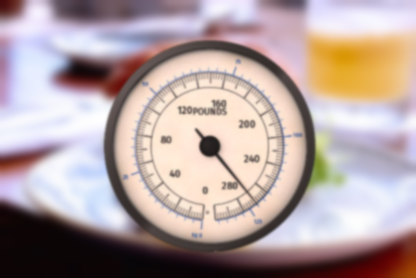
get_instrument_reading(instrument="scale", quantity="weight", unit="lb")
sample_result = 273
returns 270
